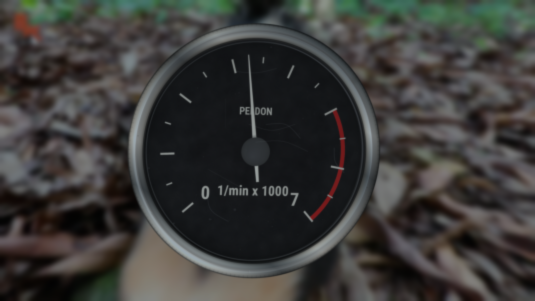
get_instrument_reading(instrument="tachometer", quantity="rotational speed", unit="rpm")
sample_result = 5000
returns 3250
